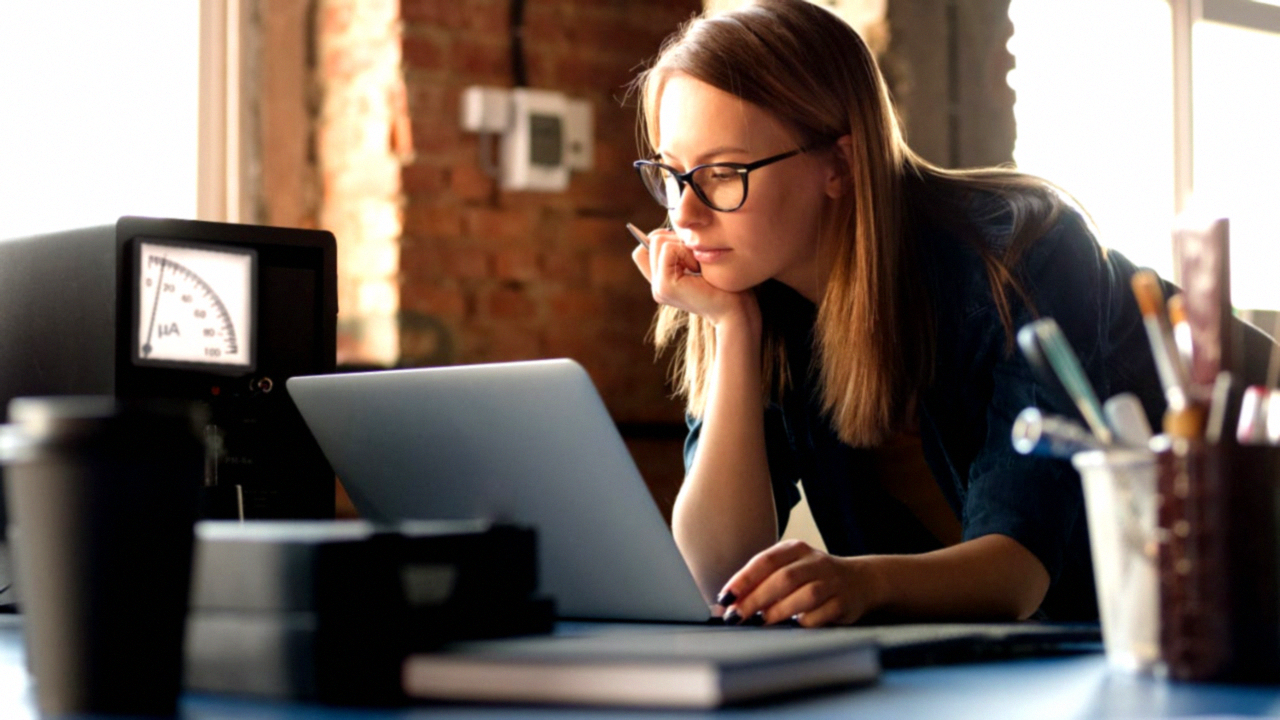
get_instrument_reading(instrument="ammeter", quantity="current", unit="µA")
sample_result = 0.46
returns 10
